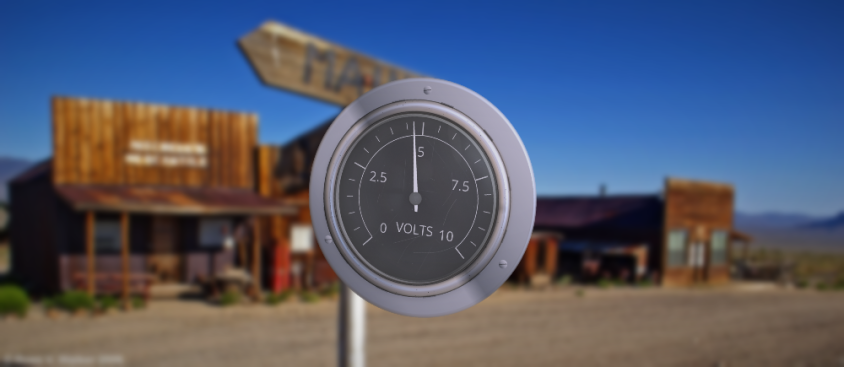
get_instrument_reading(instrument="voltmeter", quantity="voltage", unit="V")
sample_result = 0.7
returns 4.75
